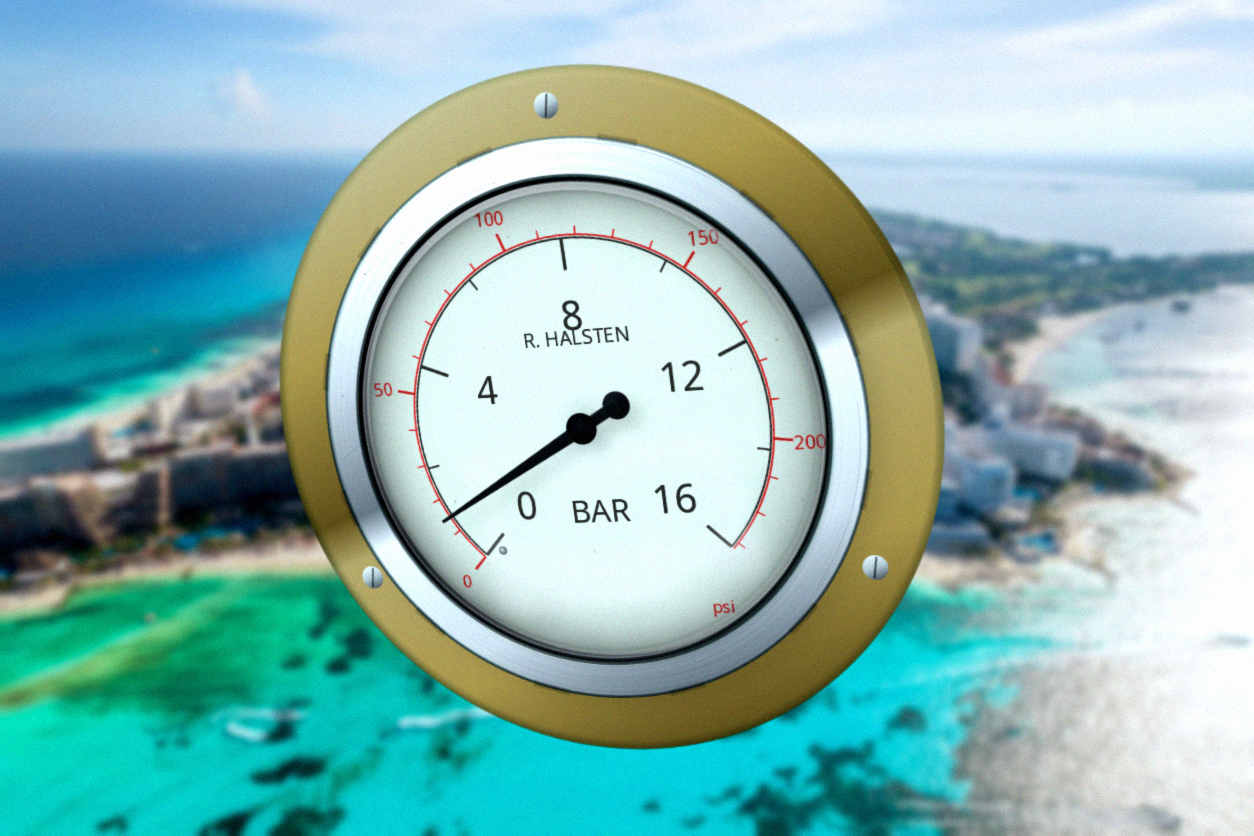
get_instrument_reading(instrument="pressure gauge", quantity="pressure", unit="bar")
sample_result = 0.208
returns 1
